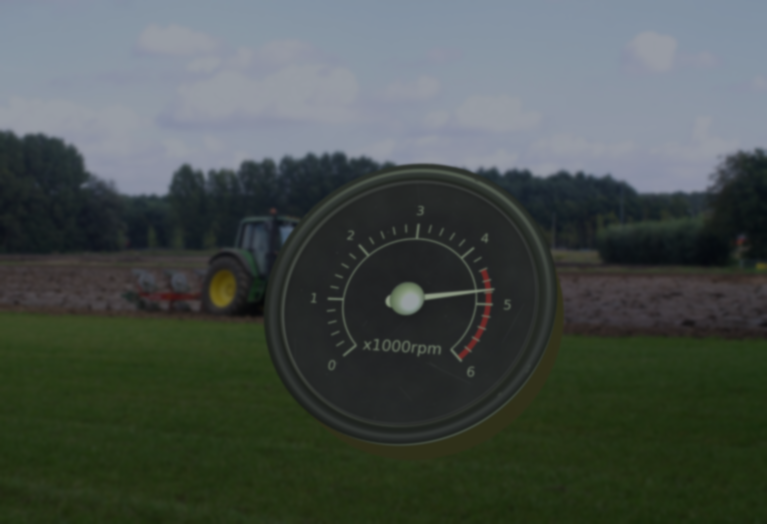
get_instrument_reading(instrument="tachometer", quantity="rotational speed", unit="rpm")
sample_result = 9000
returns 4800
